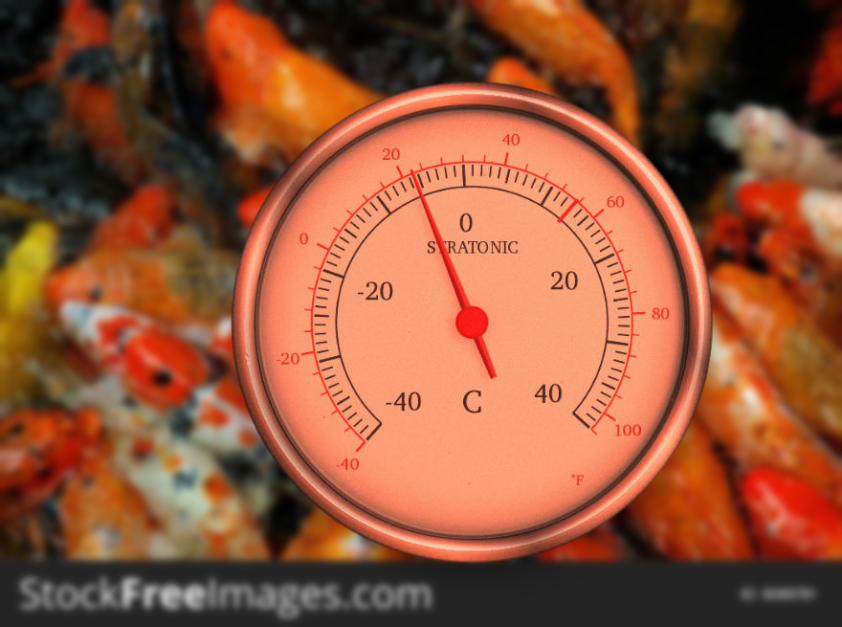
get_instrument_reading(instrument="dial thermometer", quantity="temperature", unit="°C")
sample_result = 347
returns -5.5
